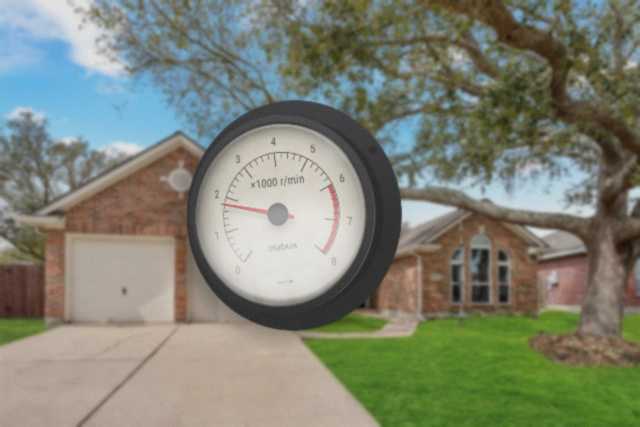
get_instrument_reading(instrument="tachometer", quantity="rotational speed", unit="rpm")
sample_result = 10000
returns 1800
